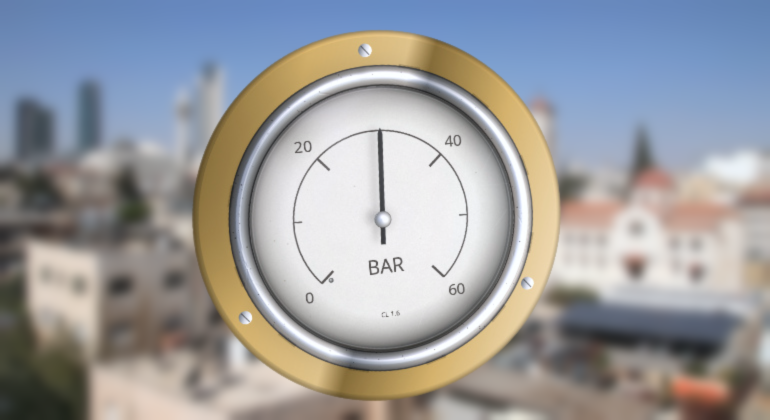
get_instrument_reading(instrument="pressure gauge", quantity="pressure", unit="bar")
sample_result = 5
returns 30
